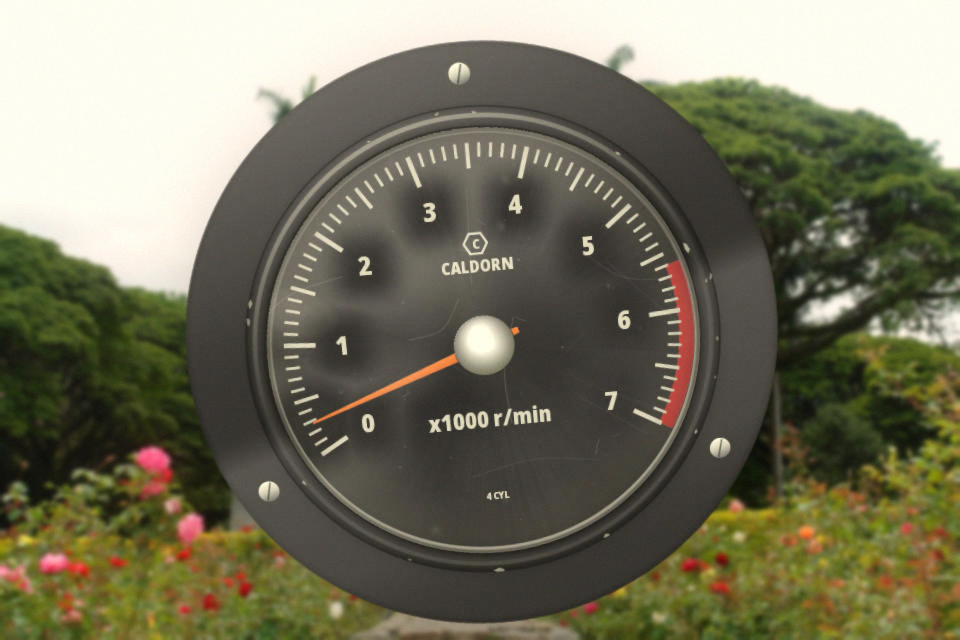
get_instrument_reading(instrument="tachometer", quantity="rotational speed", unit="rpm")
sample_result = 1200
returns 300
